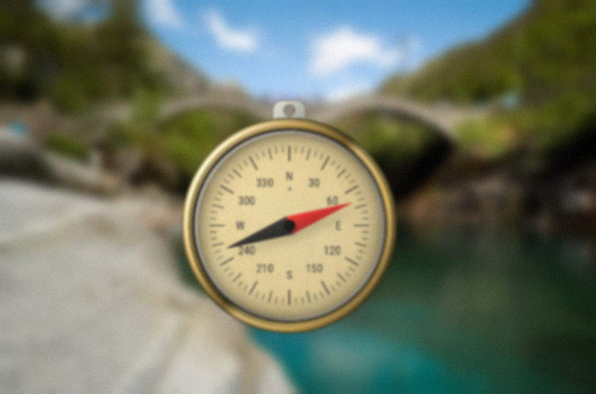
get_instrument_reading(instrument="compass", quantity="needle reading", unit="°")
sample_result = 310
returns 70
